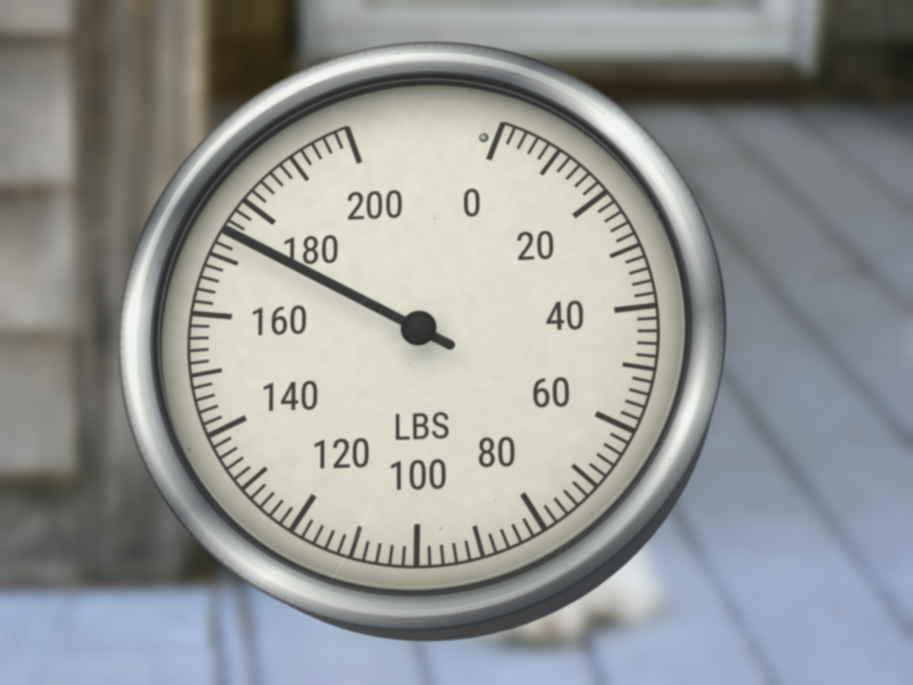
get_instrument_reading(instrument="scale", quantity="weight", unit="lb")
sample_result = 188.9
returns 174
